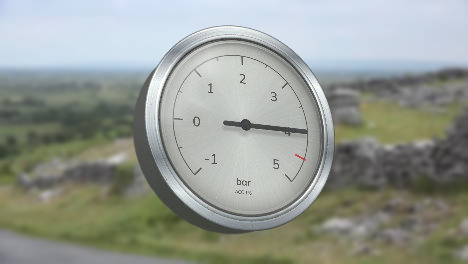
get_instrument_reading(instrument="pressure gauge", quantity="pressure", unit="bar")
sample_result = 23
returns 4
